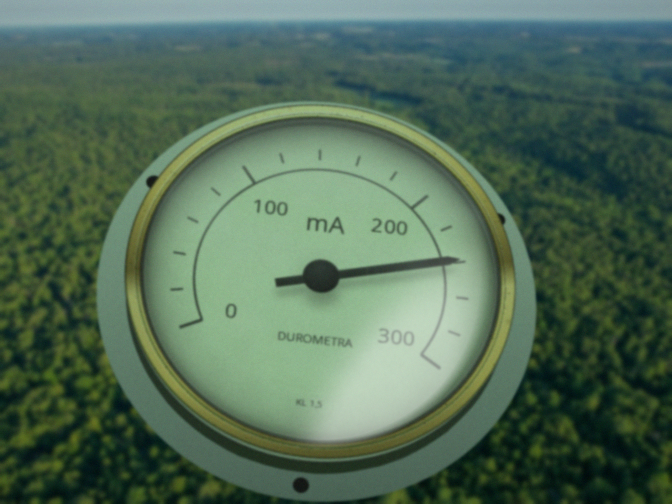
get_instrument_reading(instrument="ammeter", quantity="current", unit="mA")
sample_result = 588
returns 240
